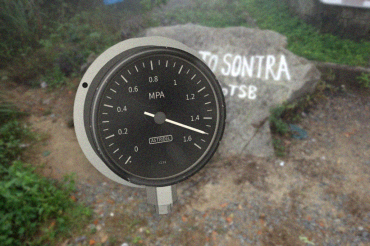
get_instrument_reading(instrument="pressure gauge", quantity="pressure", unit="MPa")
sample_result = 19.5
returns 1.5
